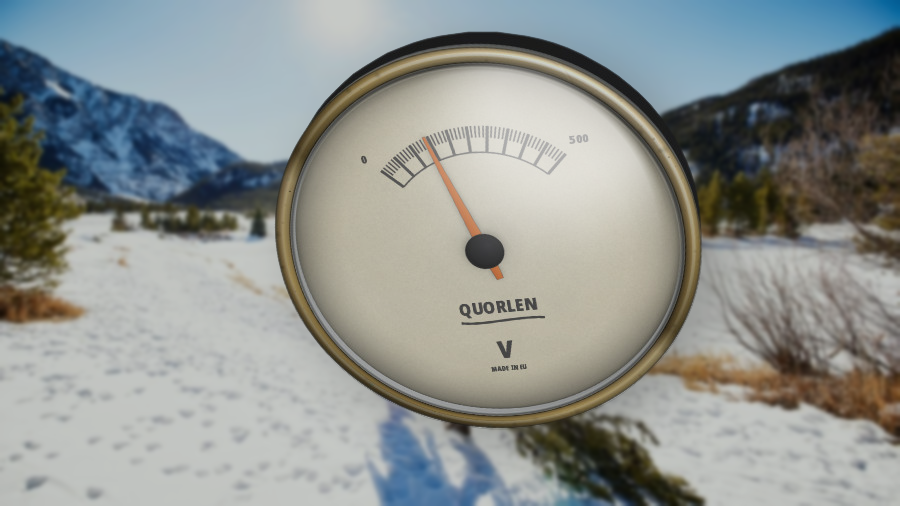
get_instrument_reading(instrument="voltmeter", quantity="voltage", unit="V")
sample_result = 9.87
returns 150
